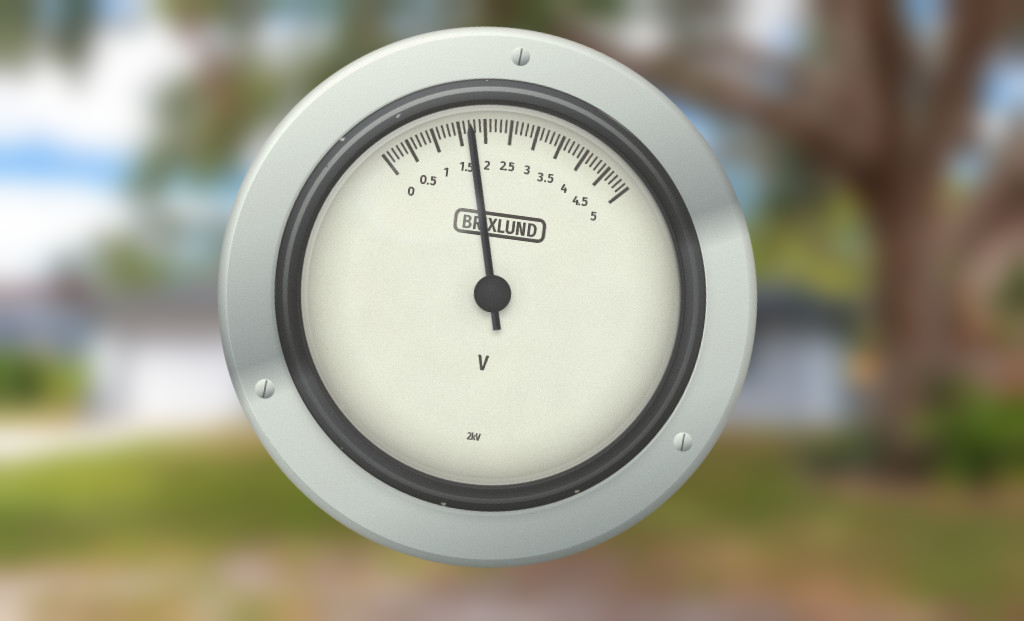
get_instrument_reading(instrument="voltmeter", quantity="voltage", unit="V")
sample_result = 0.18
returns 1.7
